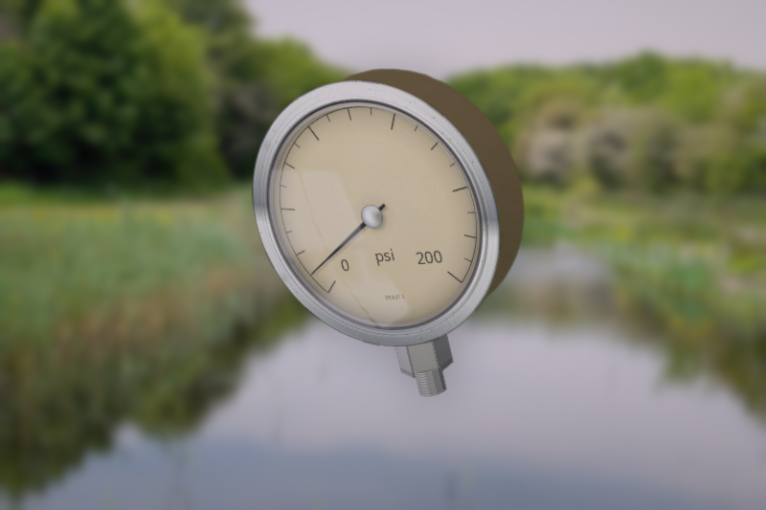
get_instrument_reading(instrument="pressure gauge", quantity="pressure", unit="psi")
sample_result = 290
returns 10
